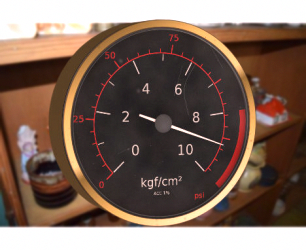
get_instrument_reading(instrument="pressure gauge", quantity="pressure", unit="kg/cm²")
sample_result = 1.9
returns 9
